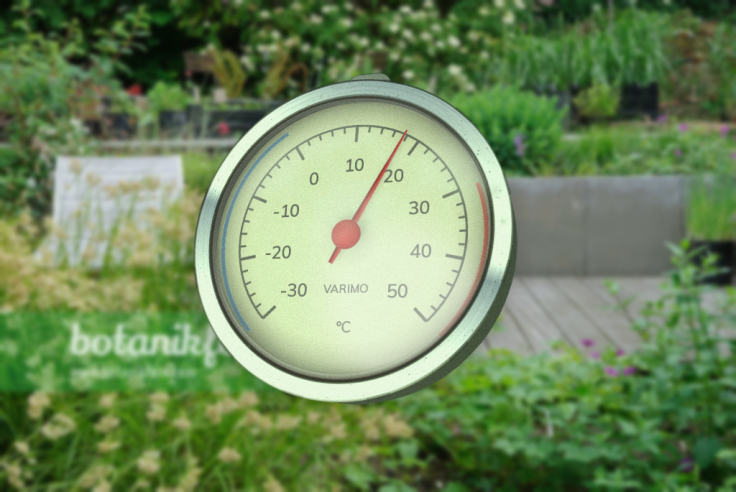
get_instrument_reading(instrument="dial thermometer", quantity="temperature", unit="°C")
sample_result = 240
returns 18
